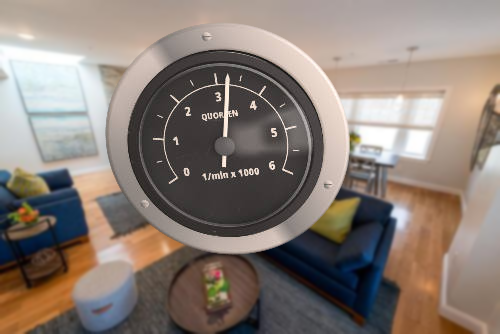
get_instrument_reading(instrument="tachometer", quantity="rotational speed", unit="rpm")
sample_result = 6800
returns 3250
